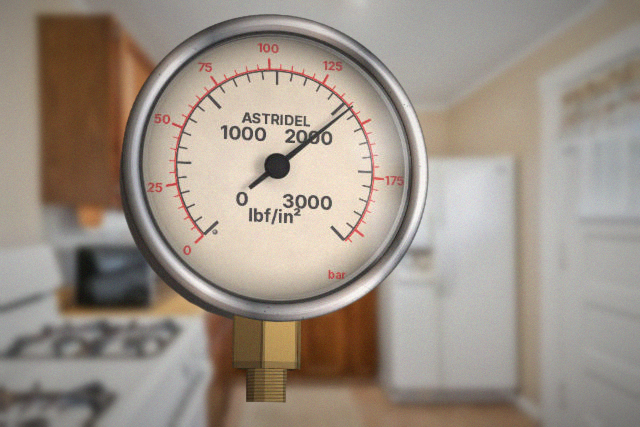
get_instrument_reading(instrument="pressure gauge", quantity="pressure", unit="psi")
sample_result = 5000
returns 2050
